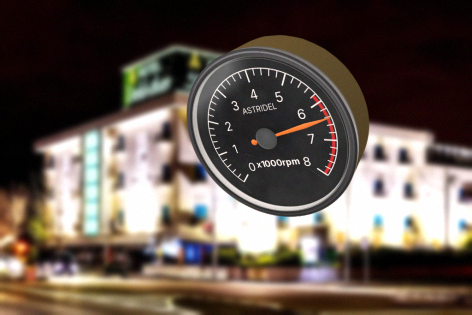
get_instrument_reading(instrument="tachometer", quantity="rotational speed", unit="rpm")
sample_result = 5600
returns 6400
